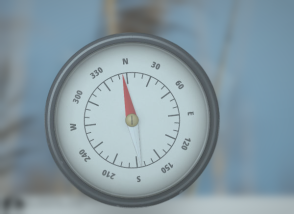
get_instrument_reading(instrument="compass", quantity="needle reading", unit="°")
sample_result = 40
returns 355
